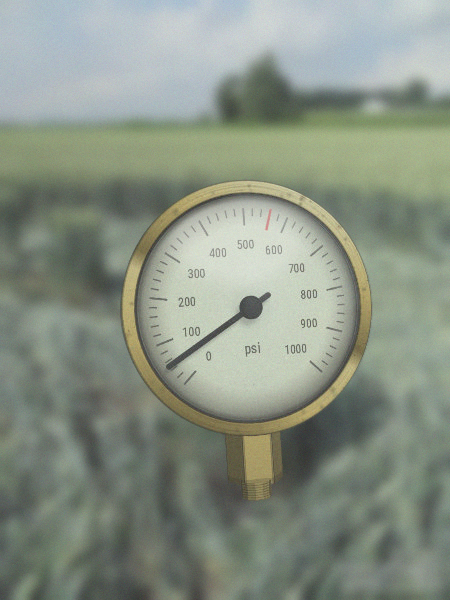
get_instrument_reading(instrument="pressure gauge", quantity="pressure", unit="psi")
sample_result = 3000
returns 50
